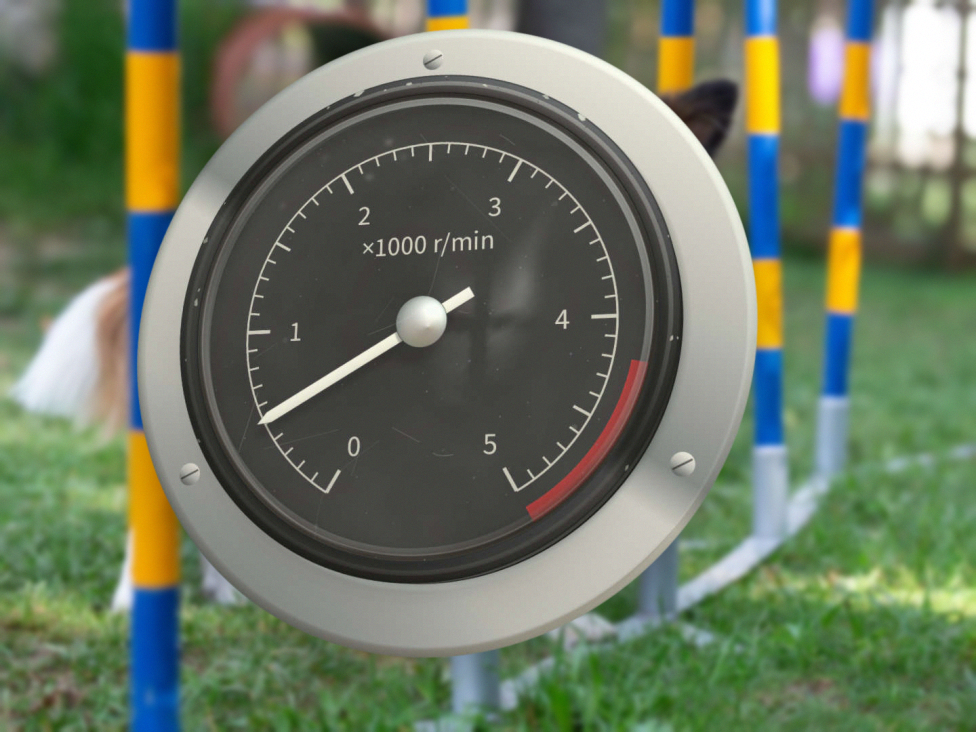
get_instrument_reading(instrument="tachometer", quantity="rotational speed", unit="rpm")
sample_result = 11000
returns 500
